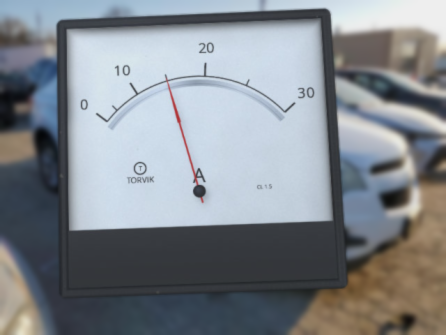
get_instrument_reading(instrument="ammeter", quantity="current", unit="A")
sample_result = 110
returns 15
